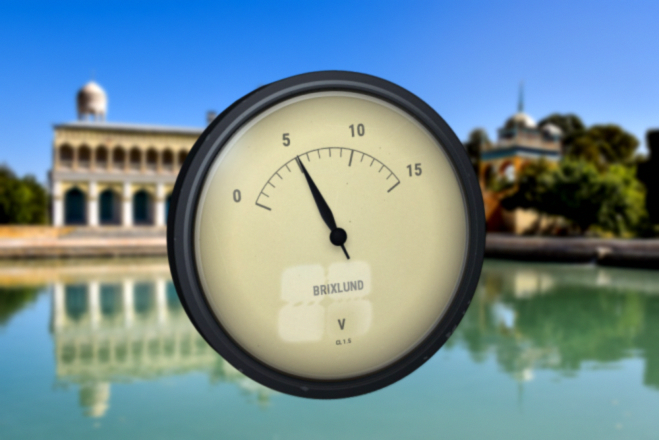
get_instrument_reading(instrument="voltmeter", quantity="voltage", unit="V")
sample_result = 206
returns 5
